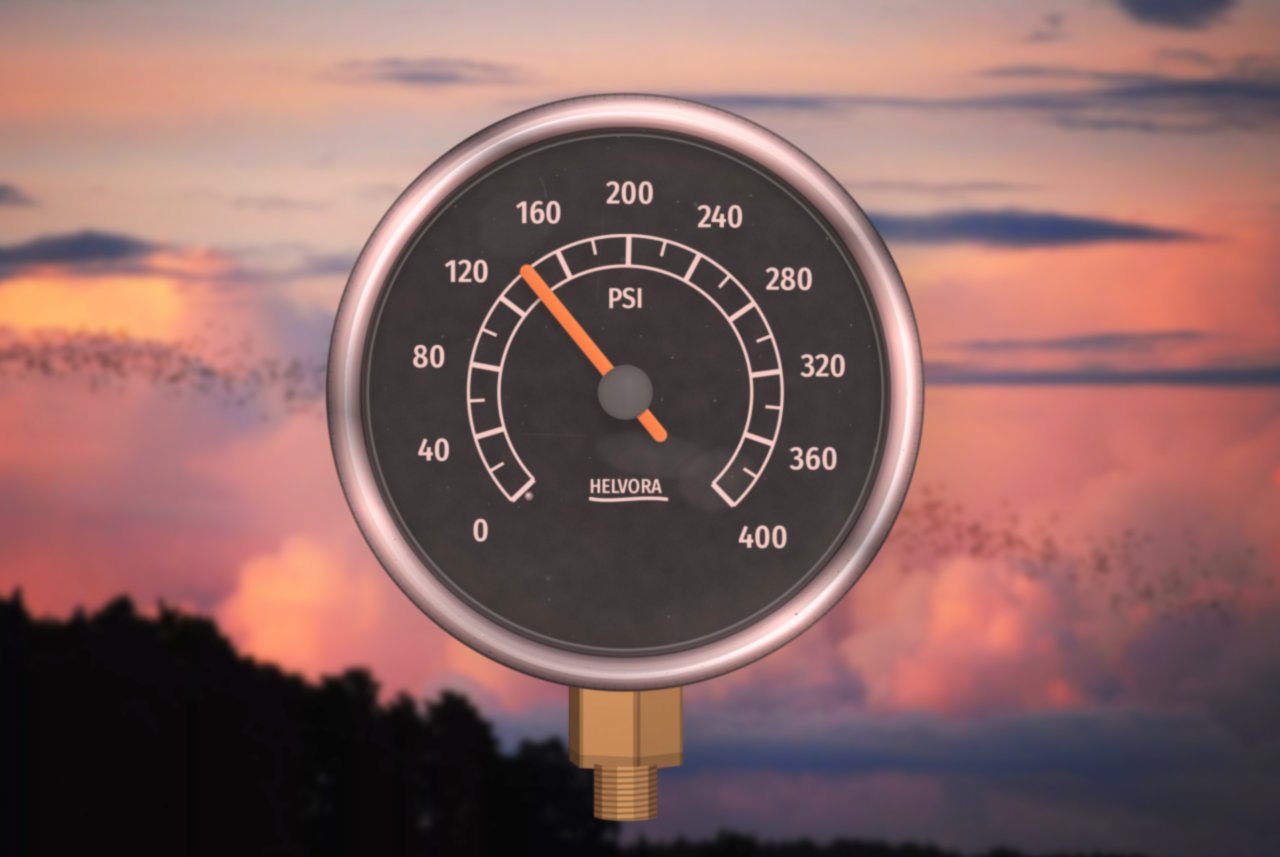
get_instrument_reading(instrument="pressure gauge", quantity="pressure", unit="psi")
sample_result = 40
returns 140
